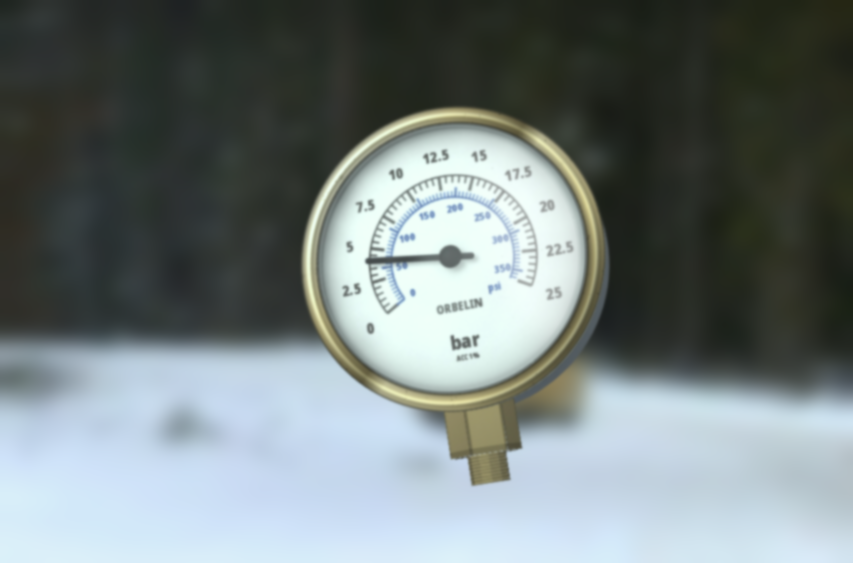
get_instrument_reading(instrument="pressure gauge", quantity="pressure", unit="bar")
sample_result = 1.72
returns 4
